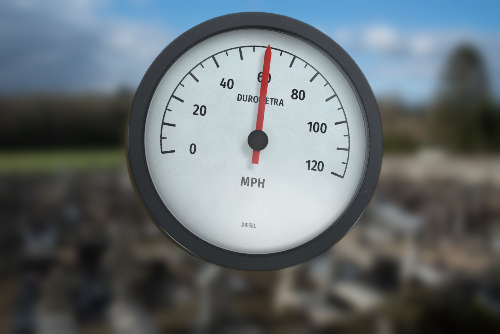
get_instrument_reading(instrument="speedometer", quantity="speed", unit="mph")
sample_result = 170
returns 60
